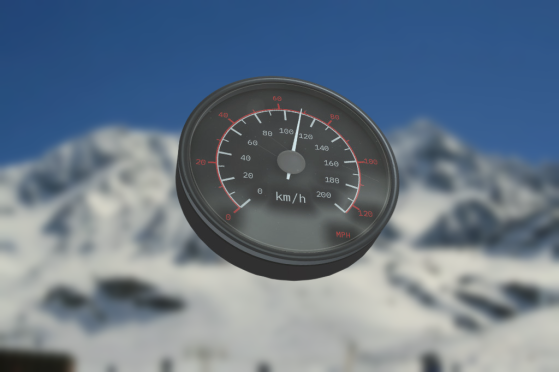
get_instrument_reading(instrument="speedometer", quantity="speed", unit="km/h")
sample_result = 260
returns 110
